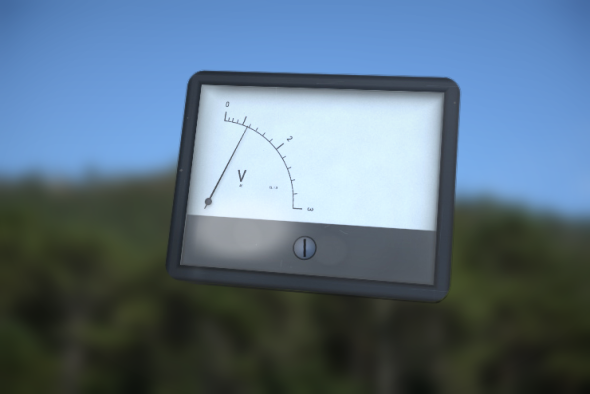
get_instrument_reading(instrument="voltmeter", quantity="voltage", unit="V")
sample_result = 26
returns 1.2
